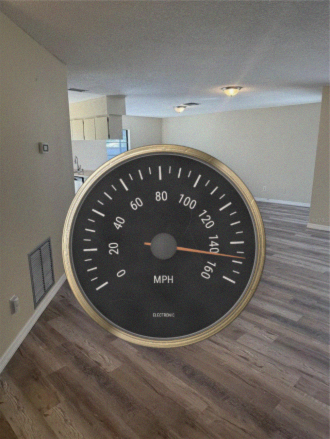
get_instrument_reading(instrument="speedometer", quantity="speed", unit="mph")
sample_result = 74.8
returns 147.5
